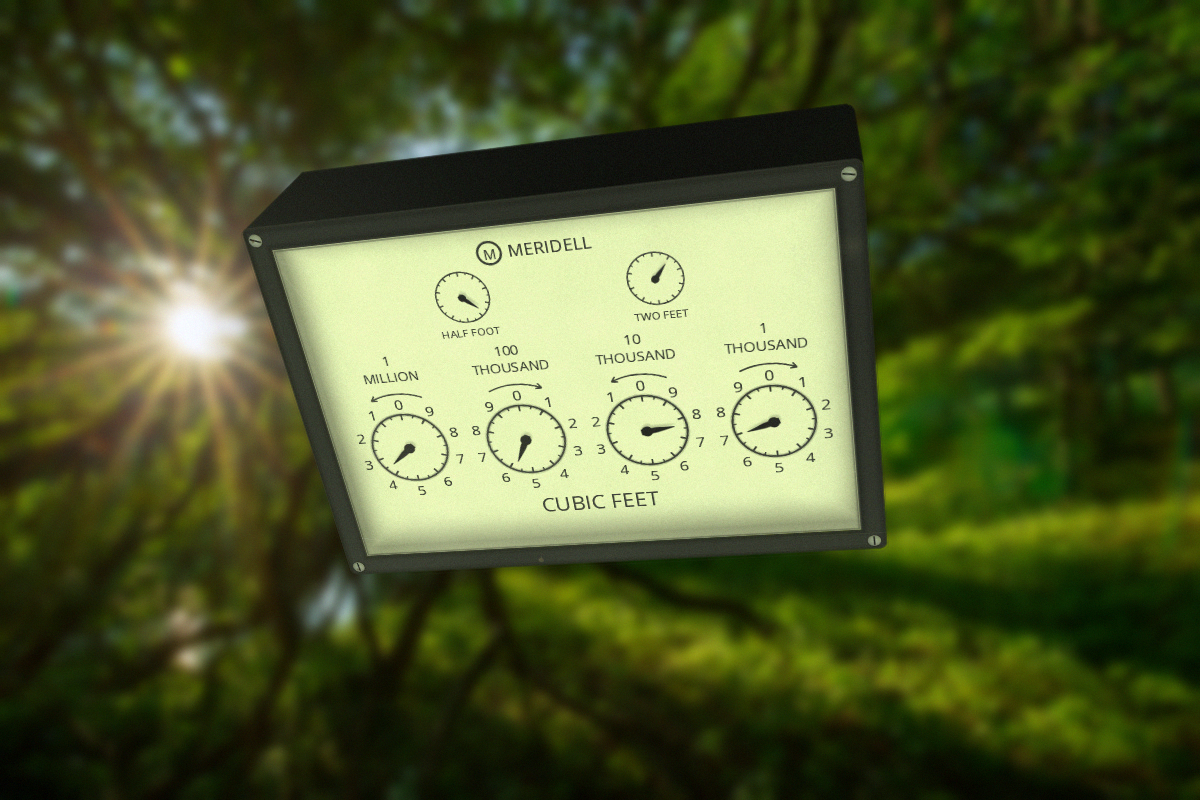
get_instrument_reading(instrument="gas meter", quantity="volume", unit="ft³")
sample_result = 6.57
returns 357700
